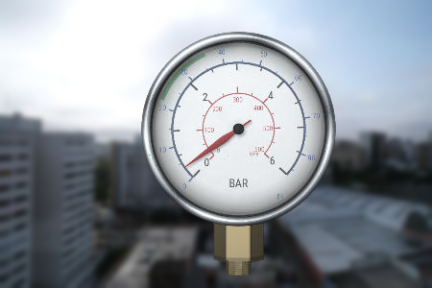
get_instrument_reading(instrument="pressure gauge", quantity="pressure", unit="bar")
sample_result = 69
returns 0.25
